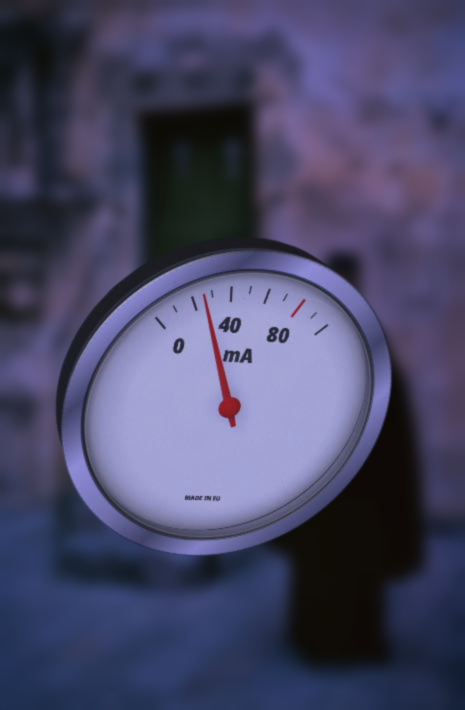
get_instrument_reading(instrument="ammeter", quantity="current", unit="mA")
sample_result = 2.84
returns 25
